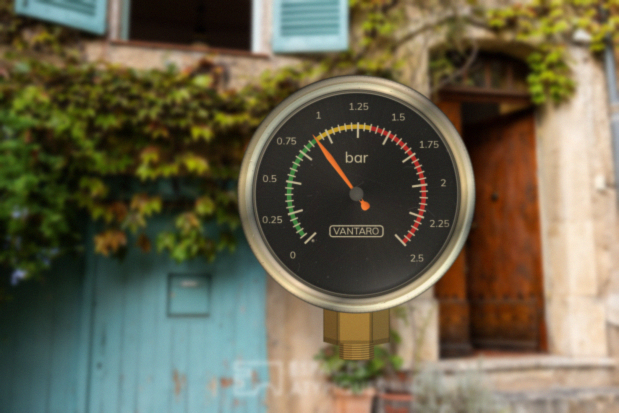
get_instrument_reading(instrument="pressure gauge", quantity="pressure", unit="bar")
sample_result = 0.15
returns 0.9
